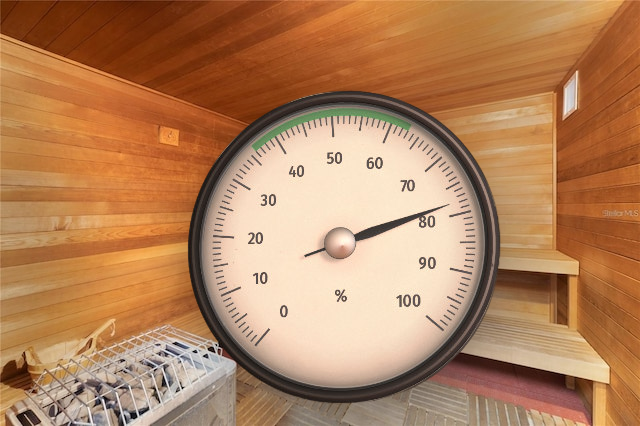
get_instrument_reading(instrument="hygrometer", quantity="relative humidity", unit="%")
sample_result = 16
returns 78
